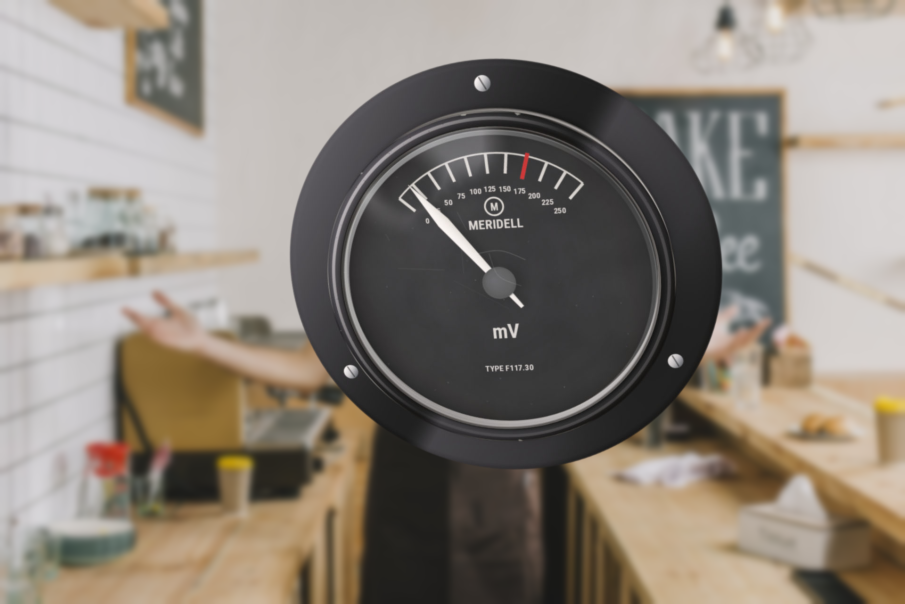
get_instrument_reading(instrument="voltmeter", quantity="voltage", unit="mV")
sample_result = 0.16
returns 25
